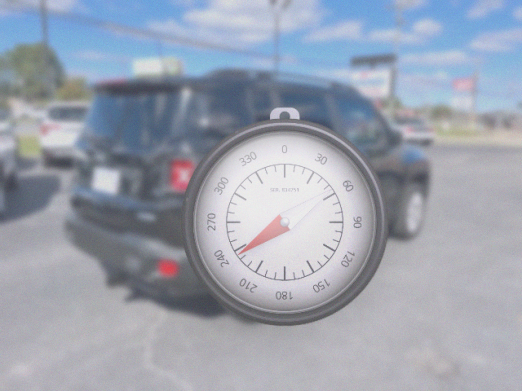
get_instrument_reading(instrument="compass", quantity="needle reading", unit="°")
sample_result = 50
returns 235
